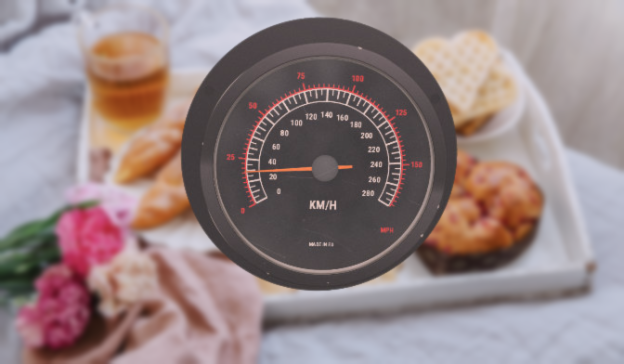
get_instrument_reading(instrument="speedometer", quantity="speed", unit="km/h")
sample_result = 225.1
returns 30
